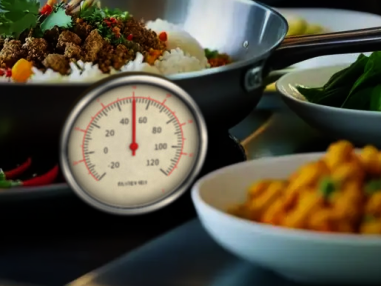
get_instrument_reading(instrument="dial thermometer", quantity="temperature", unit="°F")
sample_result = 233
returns 50
